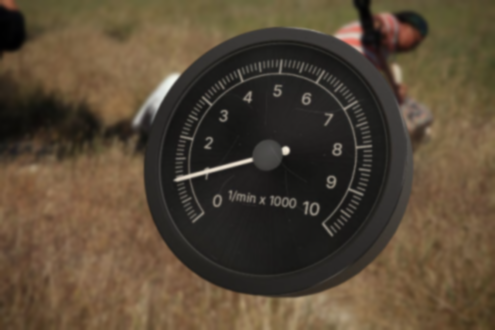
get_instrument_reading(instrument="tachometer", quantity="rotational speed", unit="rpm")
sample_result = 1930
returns 1000
